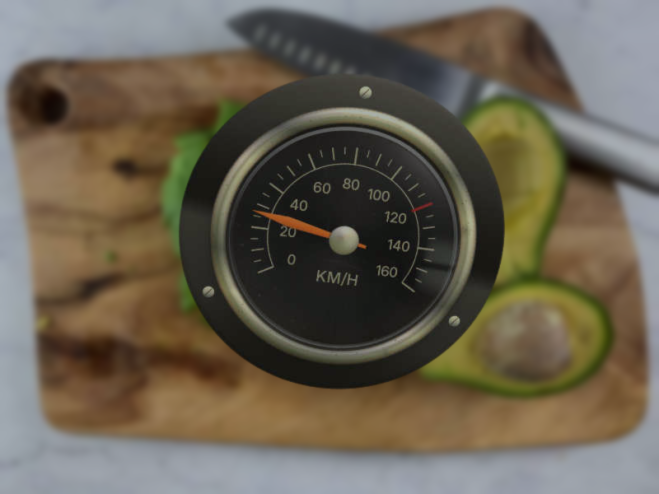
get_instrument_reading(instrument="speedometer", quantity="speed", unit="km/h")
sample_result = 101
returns 27.5
